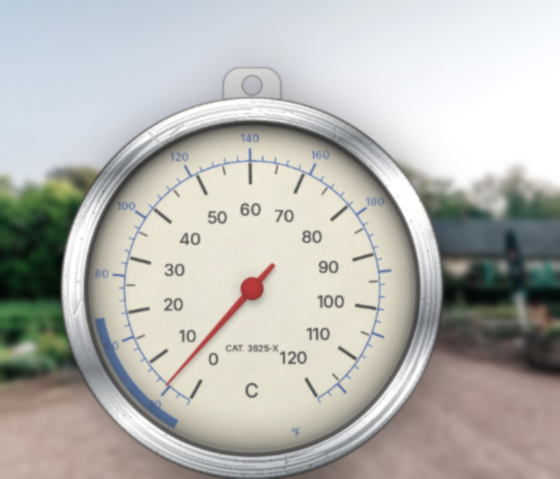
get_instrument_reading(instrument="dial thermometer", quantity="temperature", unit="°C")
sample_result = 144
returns 5
